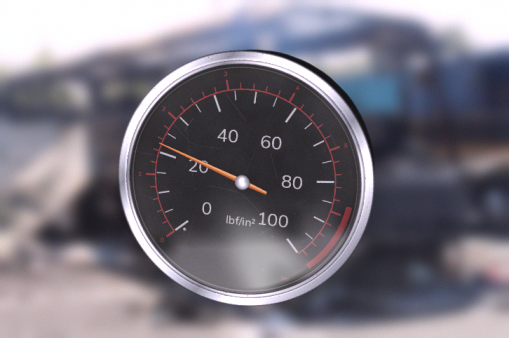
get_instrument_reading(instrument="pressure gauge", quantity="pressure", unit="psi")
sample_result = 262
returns 22.5
